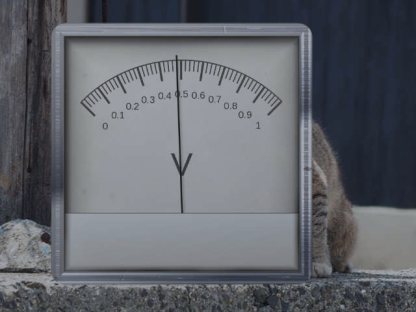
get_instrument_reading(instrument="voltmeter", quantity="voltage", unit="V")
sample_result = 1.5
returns 0.48
